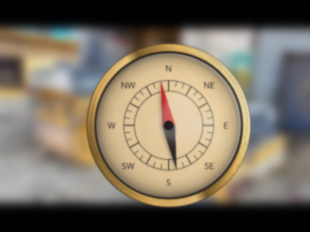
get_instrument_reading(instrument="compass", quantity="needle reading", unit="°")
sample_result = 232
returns 350
